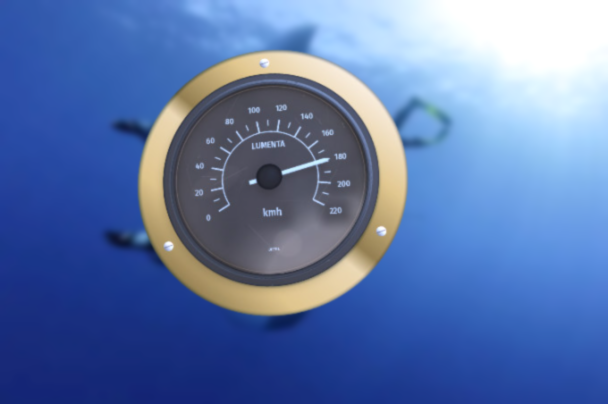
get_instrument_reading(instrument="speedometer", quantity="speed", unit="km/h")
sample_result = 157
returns 180
